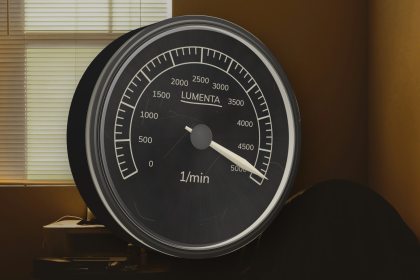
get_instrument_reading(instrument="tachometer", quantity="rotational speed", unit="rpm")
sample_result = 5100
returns 4900
